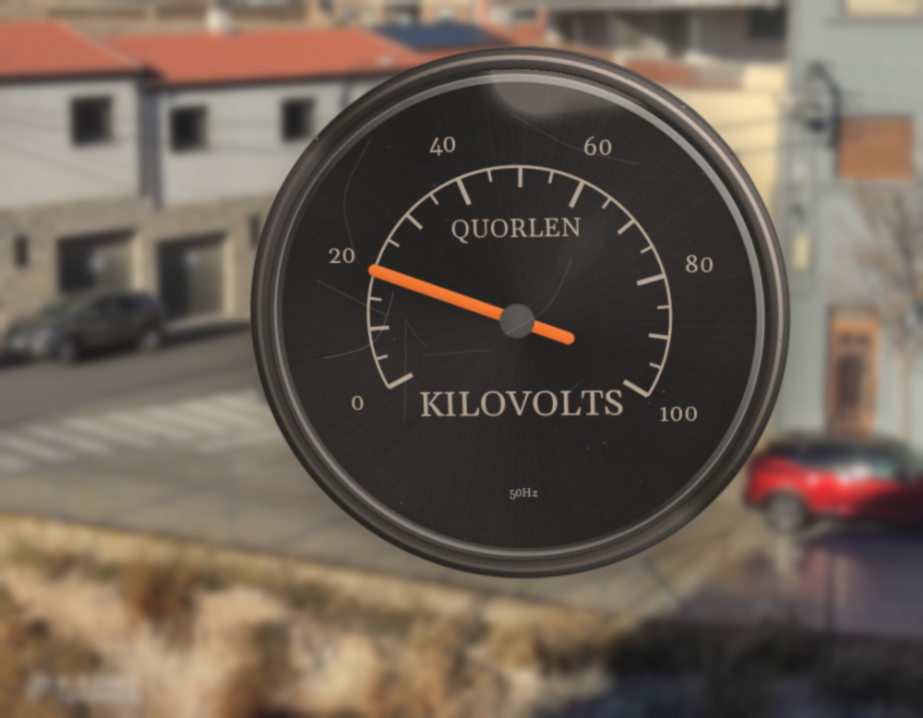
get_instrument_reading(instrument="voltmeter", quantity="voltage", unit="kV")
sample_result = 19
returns 20
